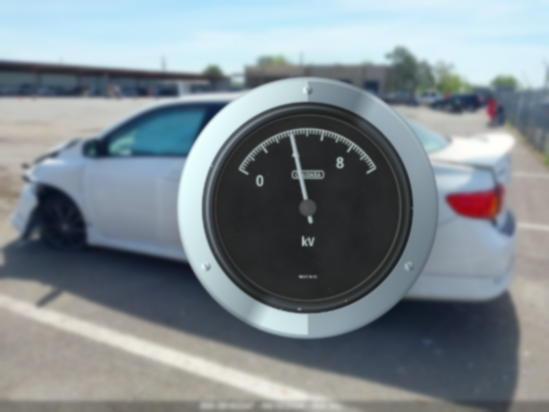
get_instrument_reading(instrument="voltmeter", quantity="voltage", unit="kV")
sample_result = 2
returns 4
